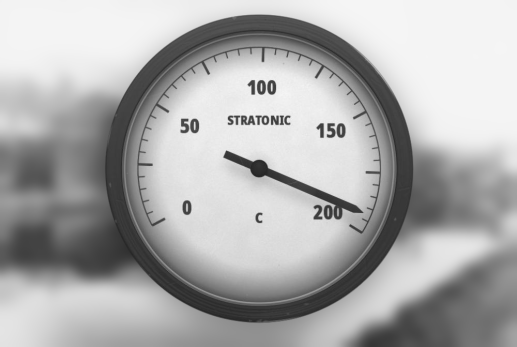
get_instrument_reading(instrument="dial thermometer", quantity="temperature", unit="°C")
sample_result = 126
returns 192.5
